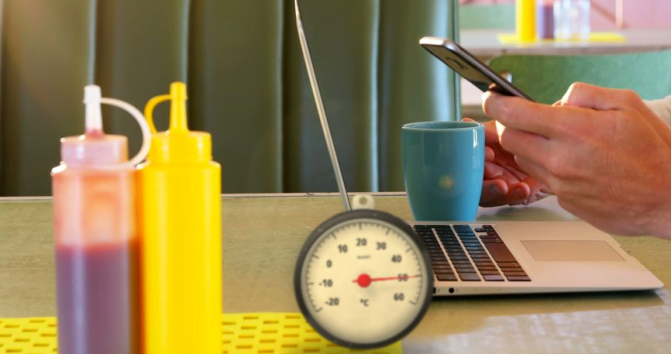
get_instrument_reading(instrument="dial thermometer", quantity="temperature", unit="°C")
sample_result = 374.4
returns 50
